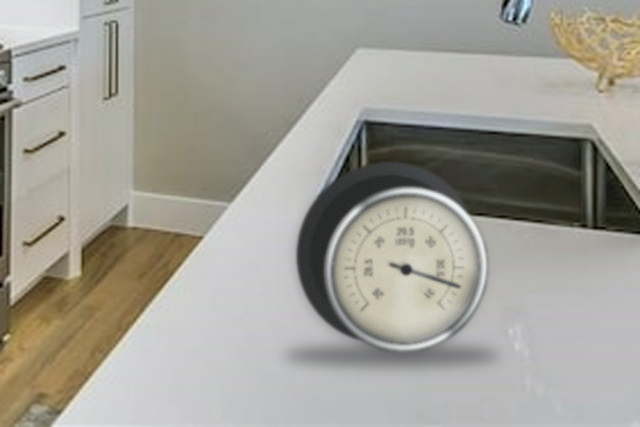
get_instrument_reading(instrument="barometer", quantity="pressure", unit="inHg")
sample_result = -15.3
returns 30.7
